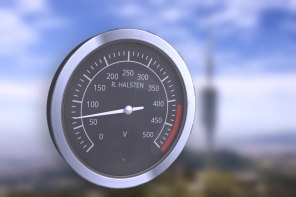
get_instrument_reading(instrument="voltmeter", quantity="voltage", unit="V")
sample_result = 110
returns 70
